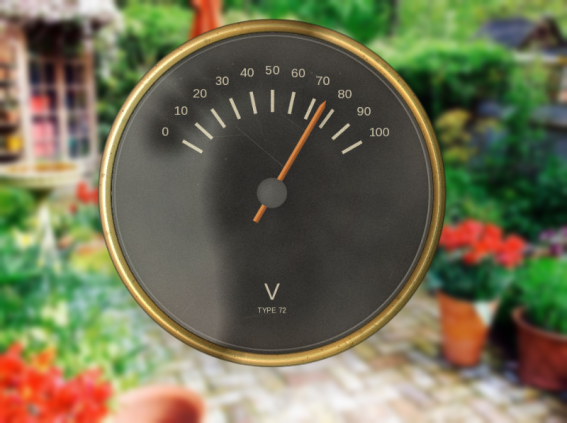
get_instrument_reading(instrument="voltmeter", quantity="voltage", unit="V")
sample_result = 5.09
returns 75
